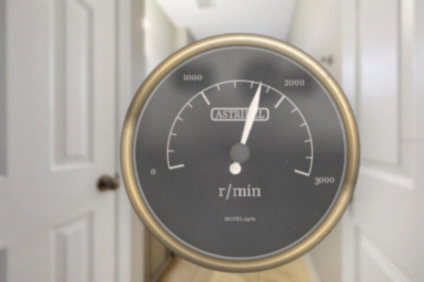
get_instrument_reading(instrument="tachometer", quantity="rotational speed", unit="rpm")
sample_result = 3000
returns 1700
